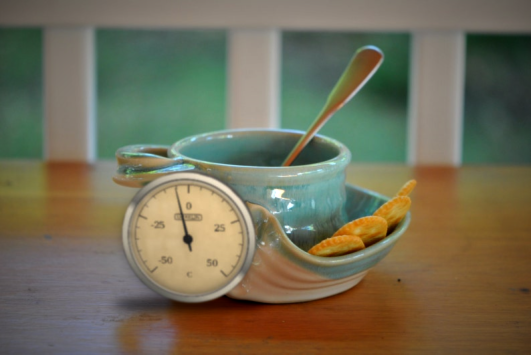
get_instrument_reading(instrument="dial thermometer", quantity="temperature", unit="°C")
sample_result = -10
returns -5
